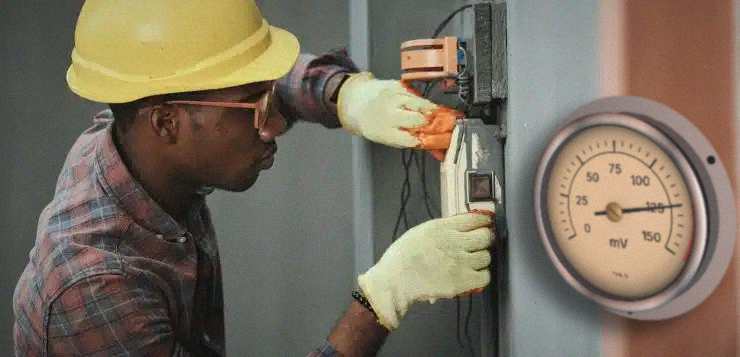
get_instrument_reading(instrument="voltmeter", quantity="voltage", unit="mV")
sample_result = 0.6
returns 125
